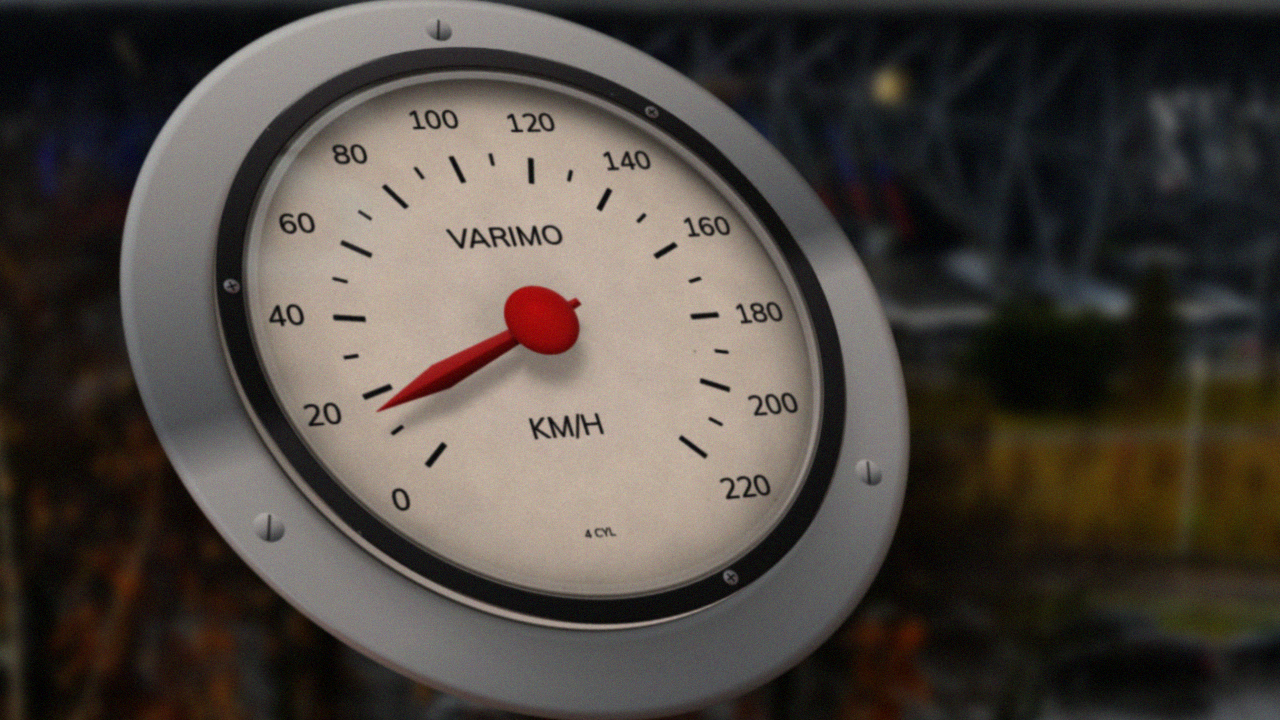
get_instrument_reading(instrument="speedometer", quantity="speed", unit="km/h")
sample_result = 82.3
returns 15
